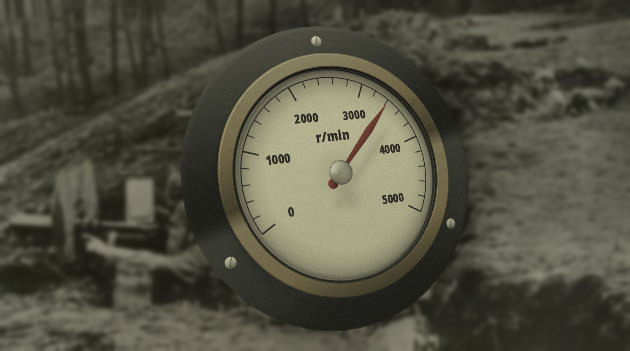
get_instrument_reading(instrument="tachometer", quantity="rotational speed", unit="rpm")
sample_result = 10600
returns 3400
